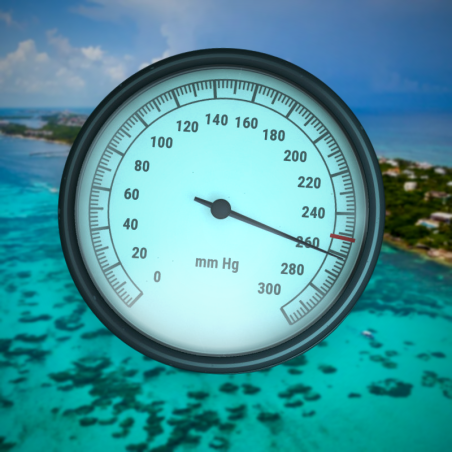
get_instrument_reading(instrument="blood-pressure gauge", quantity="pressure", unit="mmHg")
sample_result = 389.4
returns 262
